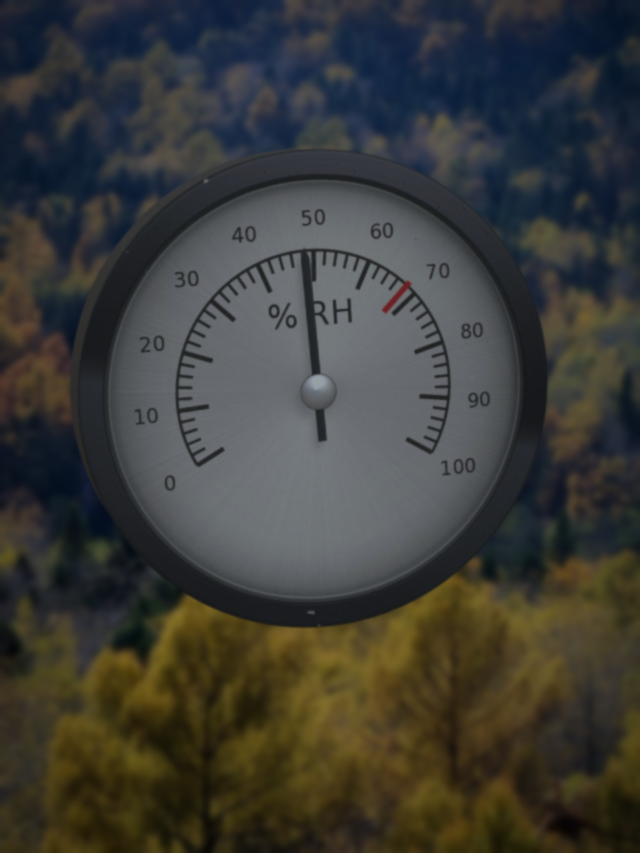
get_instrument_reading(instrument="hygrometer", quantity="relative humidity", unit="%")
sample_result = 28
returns 48
